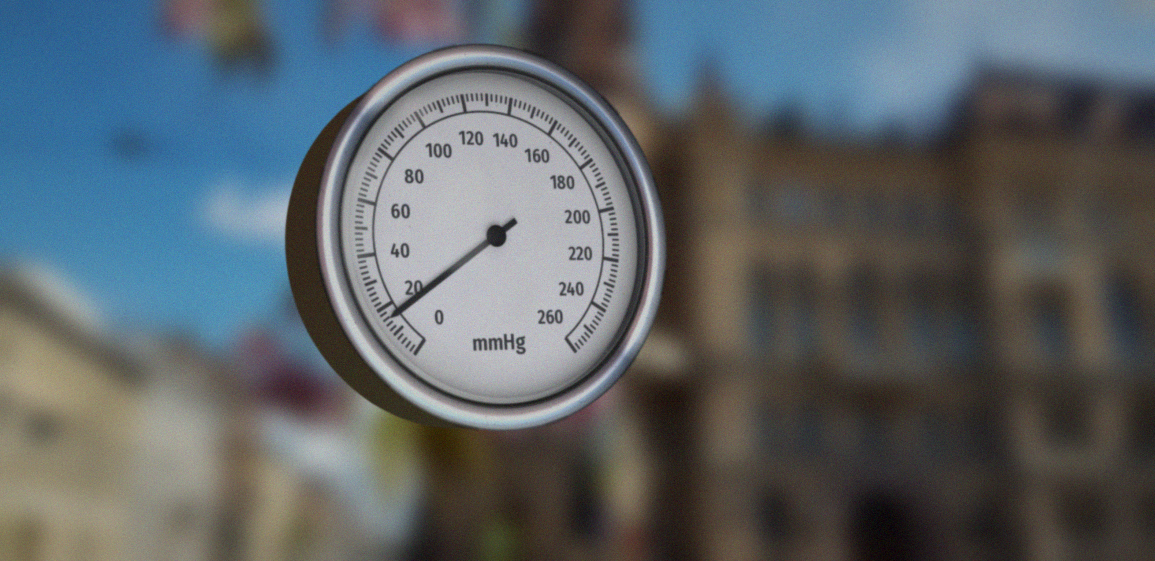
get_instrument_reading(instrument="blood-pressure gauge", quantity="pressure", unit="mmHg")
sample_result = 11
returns 16
